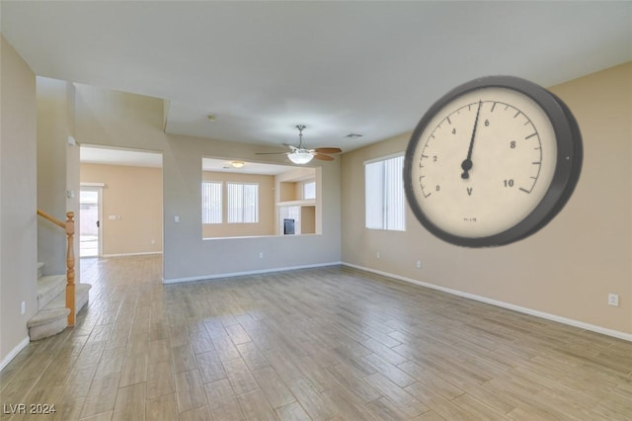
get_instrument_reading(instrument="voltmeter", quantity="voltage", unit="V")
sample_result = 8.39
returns 5.5
